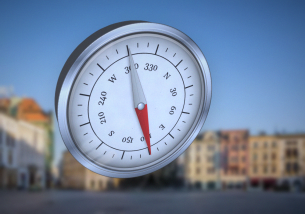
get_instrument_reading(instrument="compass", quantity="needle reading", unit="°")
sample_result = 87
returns 120
